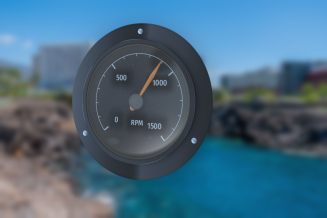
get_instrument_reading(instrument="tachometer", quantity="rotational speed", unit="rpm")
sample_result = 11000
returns 900
